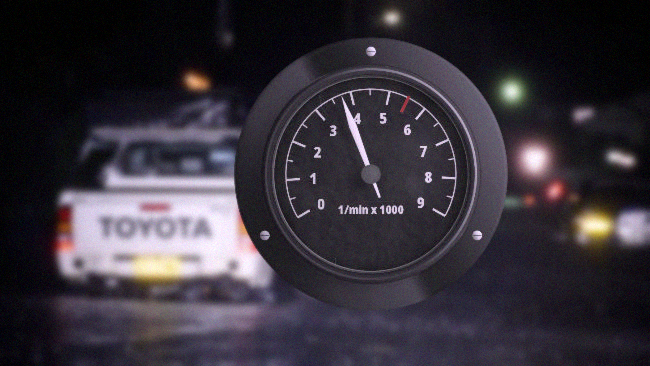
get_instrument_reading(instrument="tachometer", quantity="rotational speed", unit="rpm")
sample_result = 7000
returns 3750
